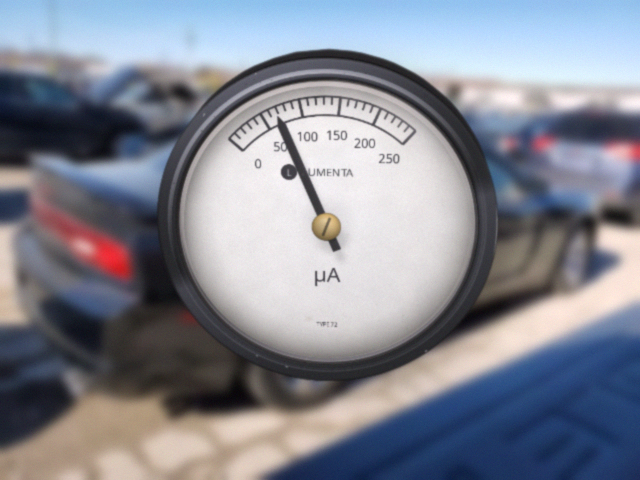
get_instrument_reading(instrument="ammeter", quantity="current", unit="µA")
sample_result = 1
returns 70
